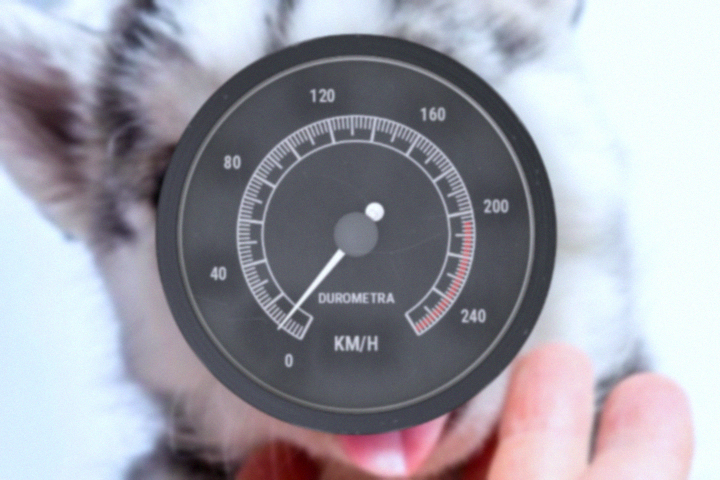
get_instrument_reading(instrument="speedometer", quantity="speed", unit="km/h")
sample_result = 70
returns 10
